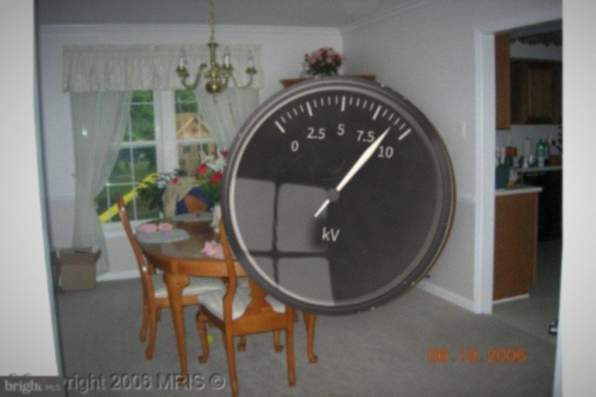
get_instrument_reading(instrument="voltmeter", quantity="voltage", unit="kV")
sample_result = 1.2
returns 9
